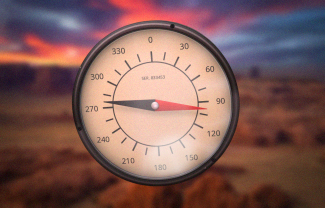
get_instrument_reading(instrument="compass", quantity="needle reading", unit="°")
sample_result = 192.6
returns 97.5
